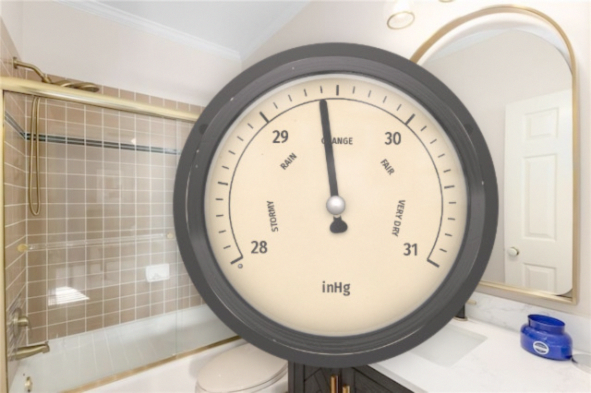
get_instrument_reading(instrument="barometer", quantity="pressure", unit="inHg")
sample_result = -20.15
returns 29.4
